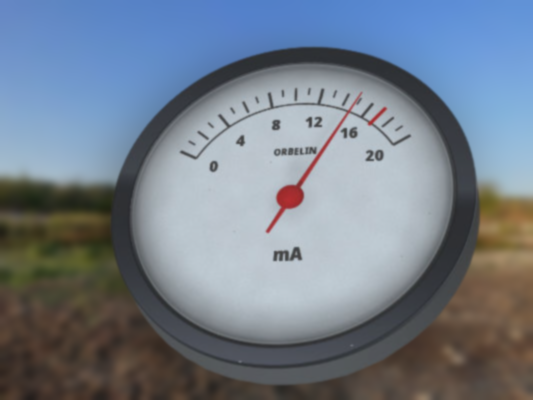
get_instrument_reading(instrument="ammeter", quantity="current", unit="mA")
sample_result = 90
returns 15
